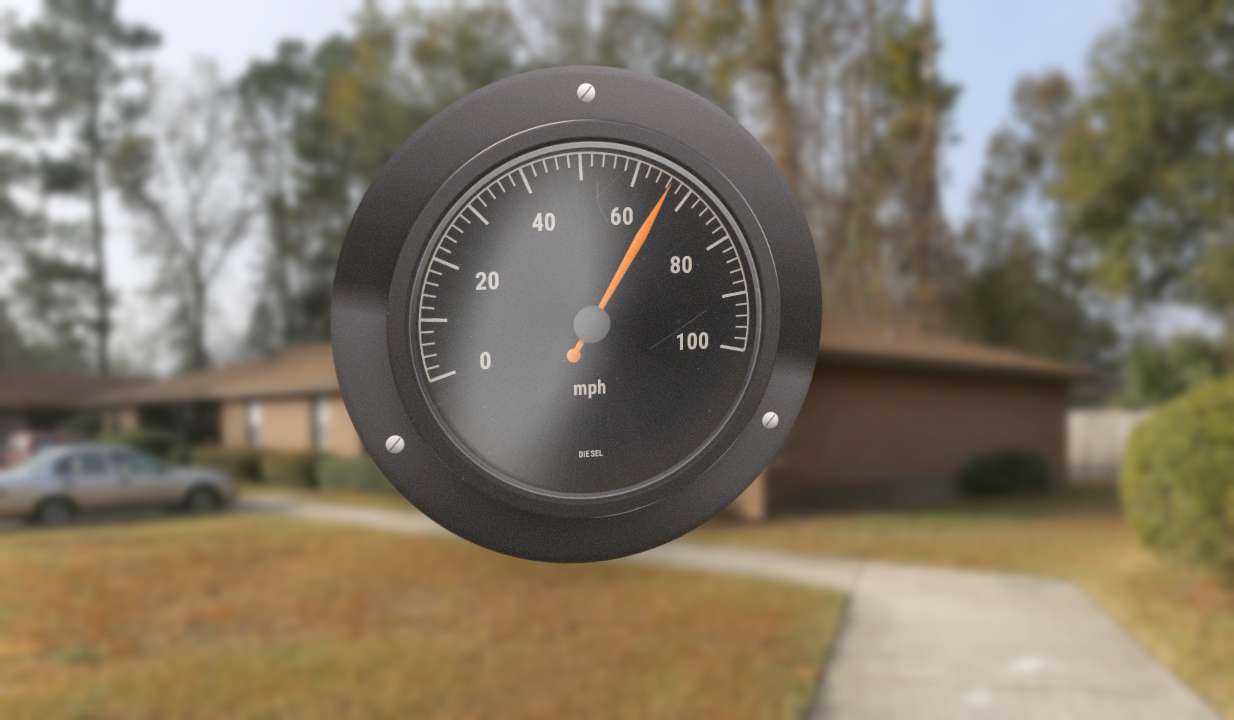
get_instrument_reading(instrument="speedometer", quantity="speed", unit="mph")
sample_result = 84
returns 66
